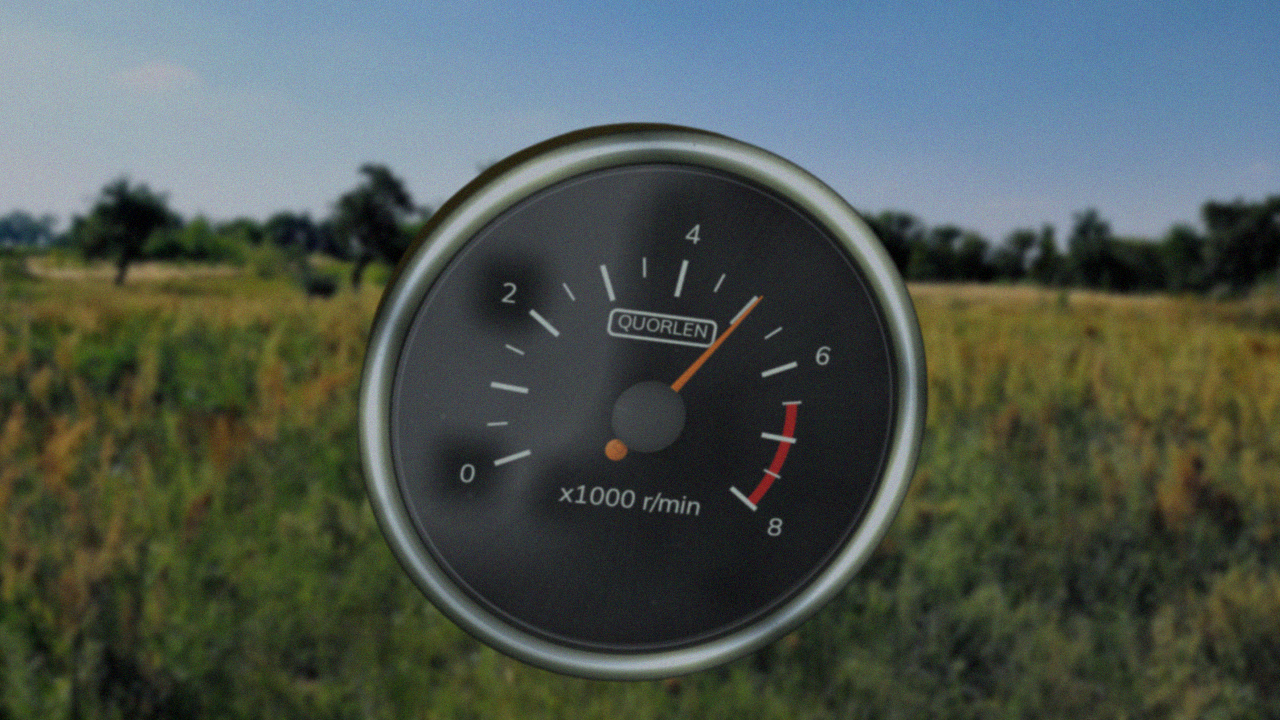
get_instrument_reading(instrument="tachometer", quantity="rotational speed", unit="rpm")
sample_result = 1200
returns 5000
